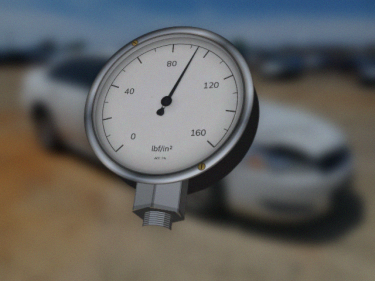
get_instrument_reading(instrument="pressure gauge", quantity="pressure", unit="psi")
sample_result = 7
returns 95
